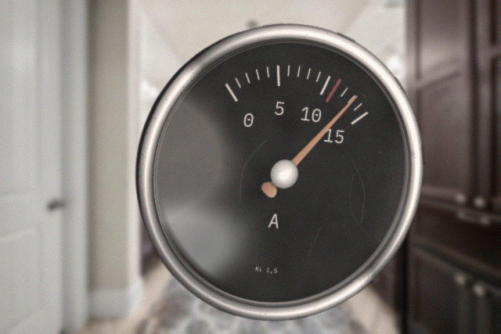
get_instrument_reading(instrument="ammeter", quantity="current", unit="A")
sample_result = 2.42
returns 13
